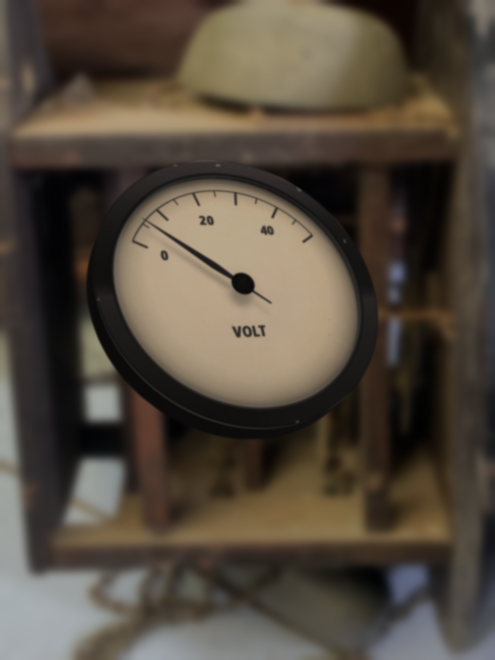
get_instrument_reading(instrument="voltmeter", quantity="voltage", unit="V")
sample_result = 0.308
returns 5
